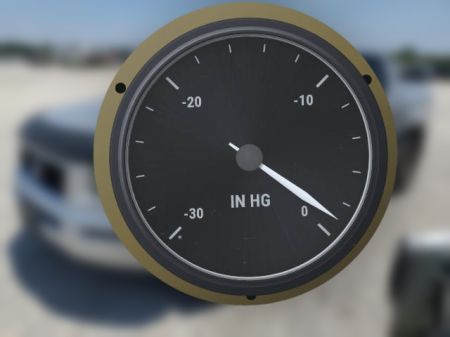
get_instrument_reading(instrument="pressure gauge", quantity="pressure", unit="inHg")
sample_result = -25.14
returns -1
